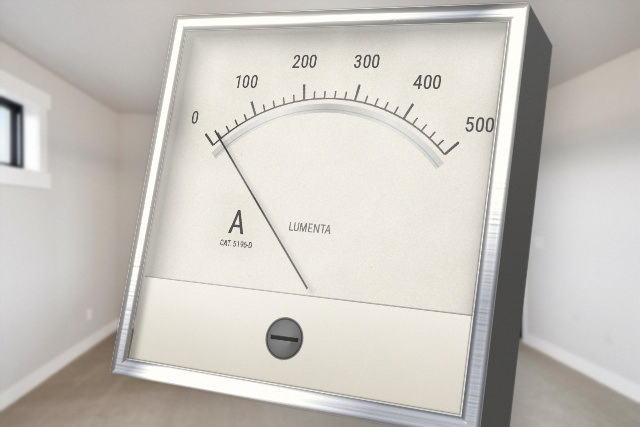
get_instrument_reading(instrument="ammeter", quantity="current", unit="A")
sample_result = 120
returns 20
